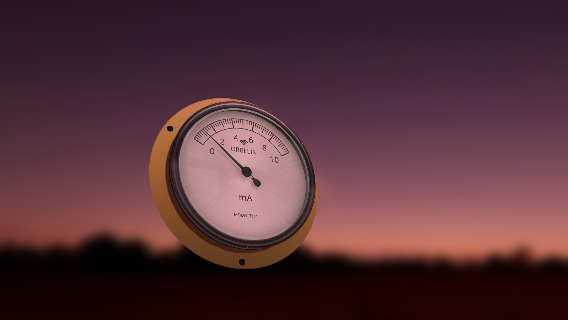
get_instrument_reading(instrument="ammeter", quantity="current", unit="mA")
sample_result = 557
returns 1
